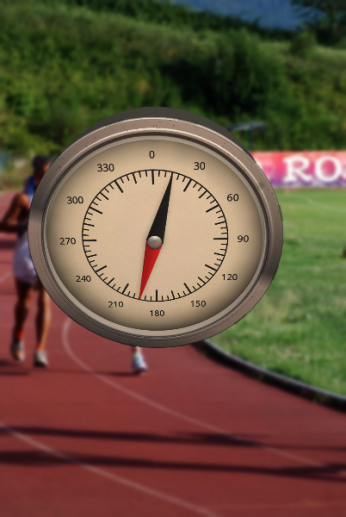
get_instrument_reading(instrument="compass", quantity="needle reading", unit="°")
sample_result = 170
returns 195
